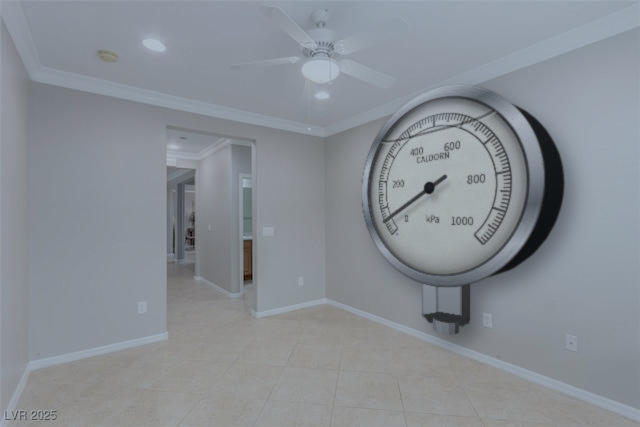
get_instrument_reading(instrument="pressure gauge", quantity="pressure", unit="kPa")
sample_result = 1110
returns 50
